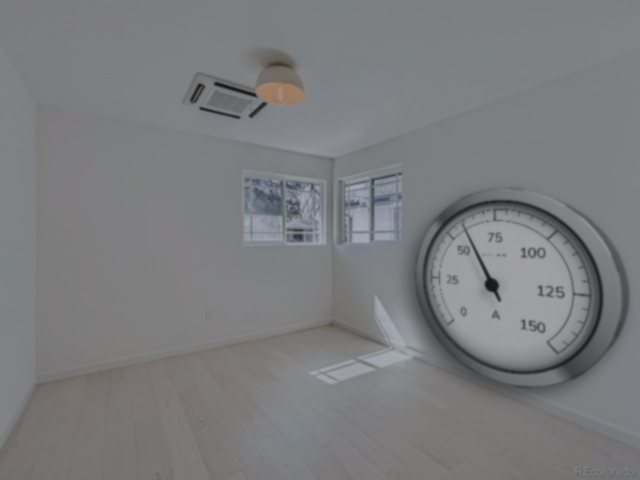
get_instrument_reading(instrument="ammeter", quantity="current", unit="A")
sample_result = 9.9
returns 60
